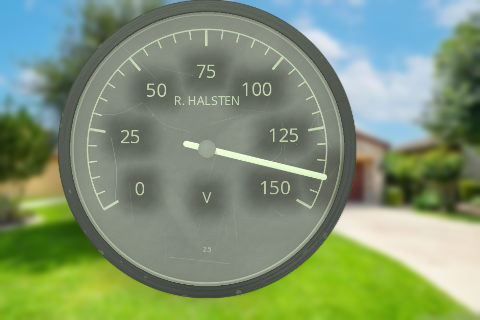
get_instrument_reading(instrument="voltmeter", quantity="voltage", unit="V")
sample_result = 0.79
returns 140
